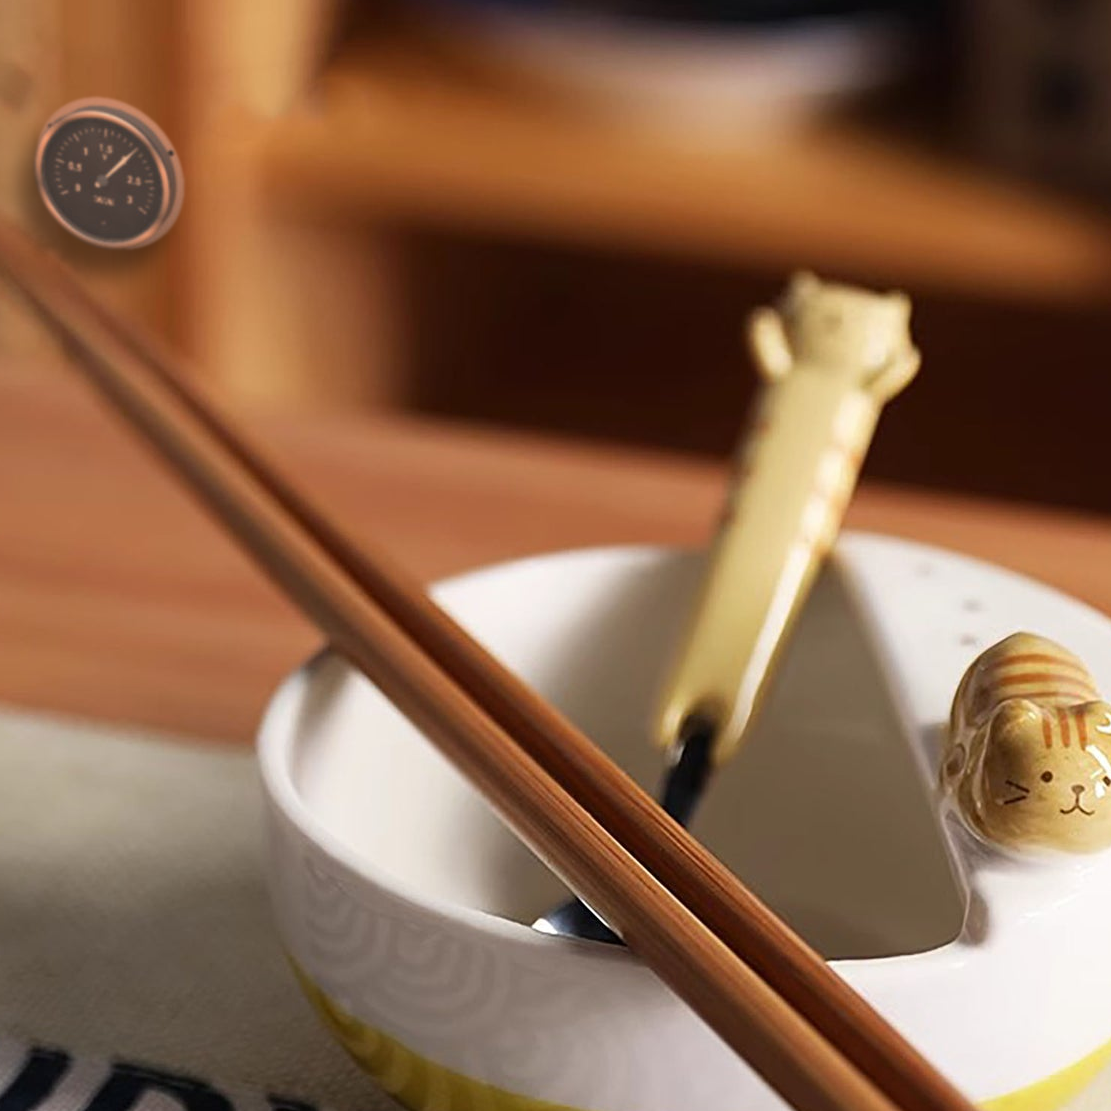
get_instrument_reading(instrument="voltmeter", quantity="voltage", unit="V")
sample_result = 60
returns 2
